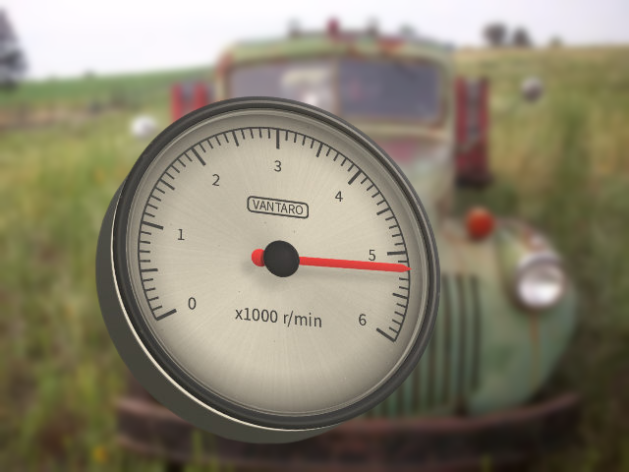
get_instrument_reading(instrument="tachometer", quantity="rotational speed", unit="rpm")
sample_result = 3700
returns 5200
